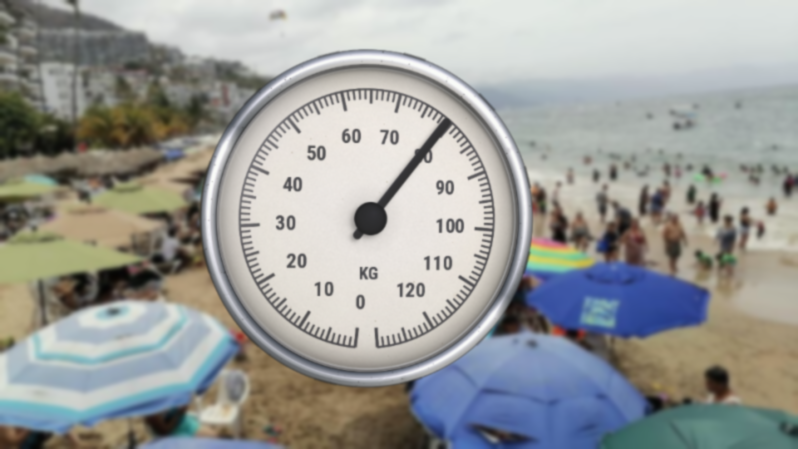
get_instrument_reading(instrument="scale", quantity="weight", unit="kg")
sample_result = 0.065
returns 79
